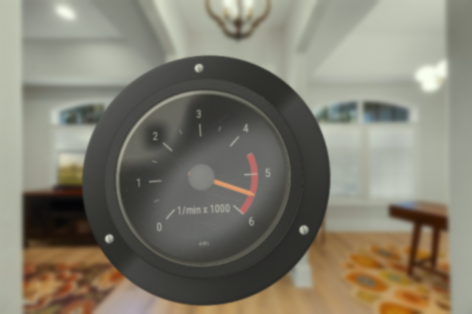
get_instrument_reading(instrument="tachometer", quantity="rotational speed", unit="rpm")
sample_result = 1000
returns 5500
